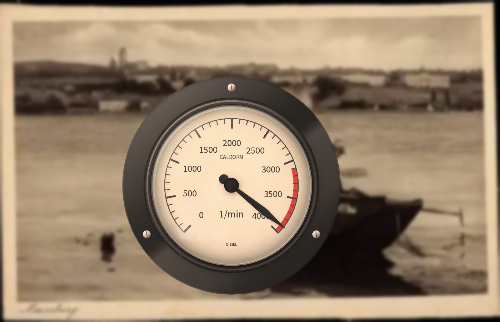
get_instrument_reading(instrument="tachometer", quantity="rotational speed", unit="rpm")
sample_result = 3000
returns 3900
